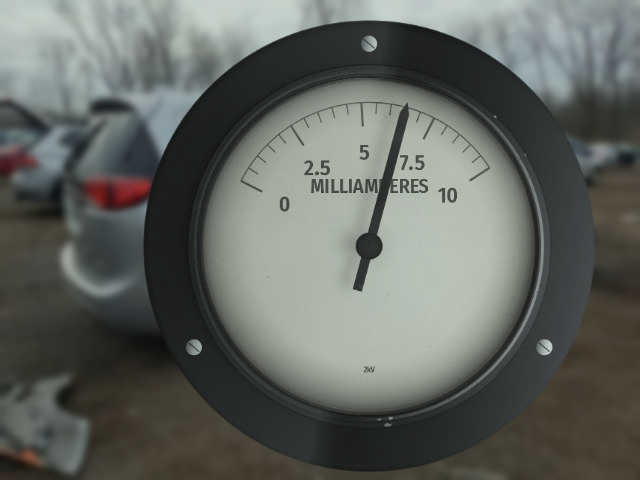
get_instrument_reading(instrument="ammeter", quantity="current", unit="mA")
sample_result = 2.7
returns 6.5
